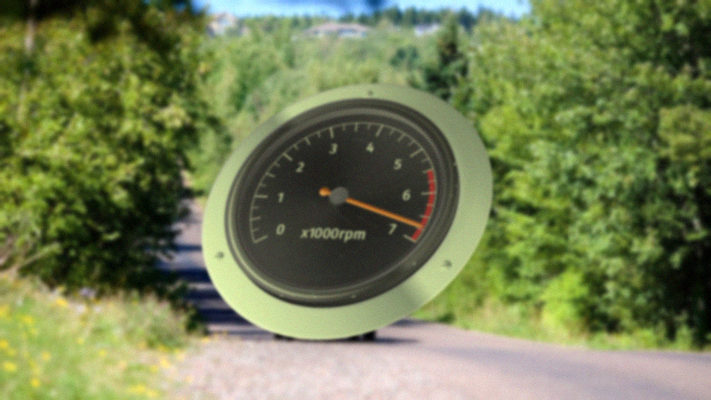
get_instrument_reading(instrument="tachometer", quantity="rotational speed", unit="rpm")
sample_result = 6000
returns 6750
